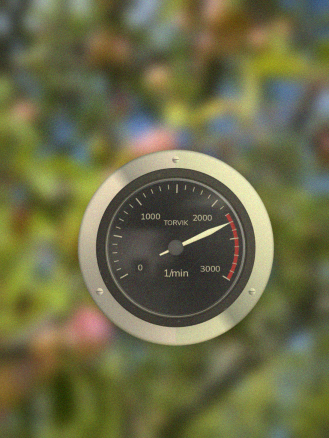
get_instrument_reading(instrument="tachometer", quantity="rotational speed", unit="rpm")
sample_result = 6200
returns 2300
